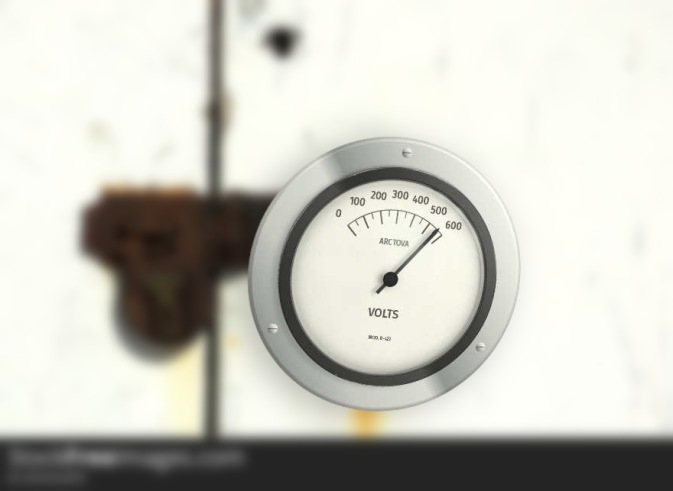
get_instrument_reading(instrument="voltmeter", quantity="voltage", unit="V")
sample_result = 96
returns 550
